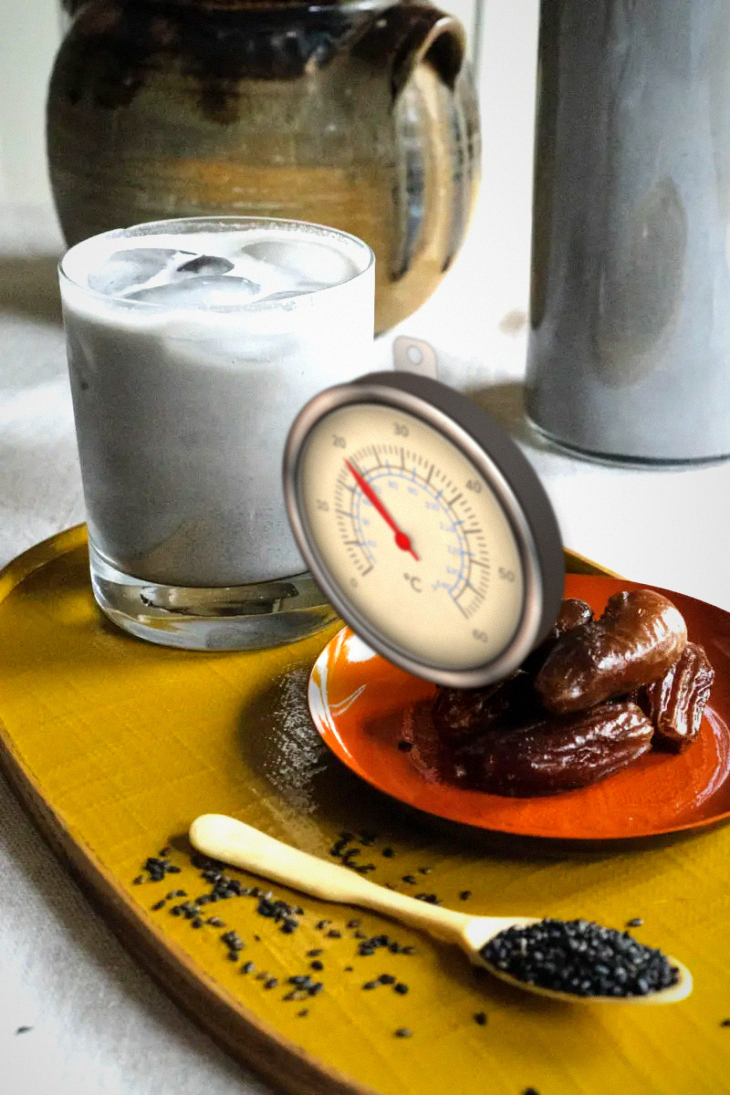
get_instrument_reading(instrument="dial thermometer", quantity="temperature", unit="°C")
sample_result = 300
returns 20
